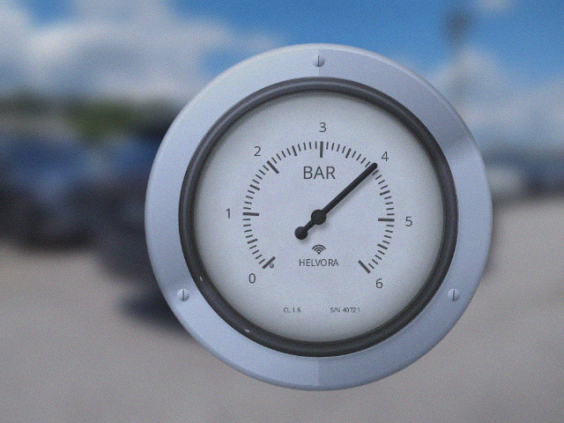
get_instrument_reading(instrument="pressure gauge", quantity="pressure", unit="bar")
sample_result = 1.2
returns 4
